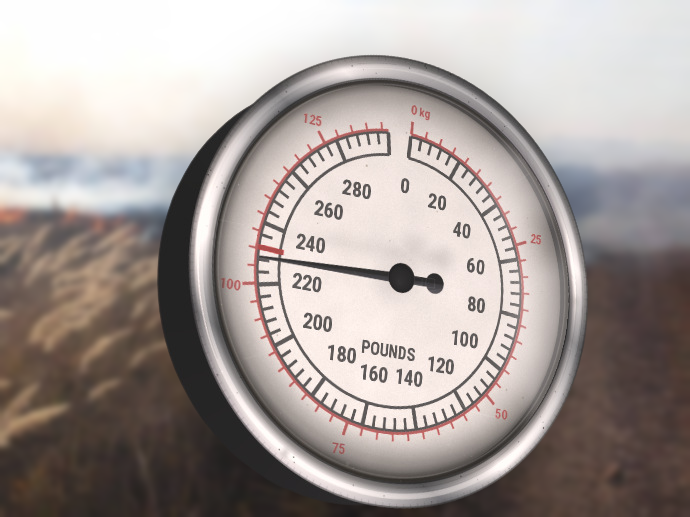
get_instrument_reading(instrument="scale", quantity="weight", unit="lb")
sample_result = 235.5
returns 228
